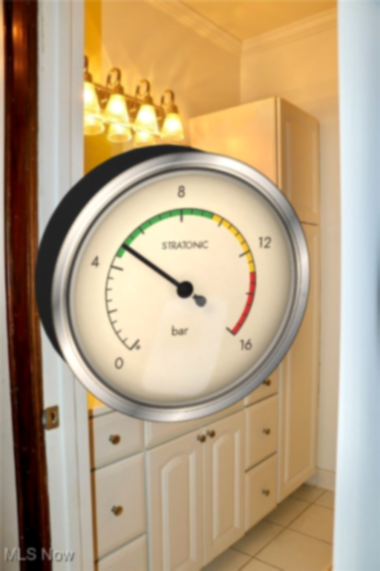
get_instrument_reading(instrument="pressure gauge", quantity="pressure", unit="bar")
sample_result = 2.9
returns 5
